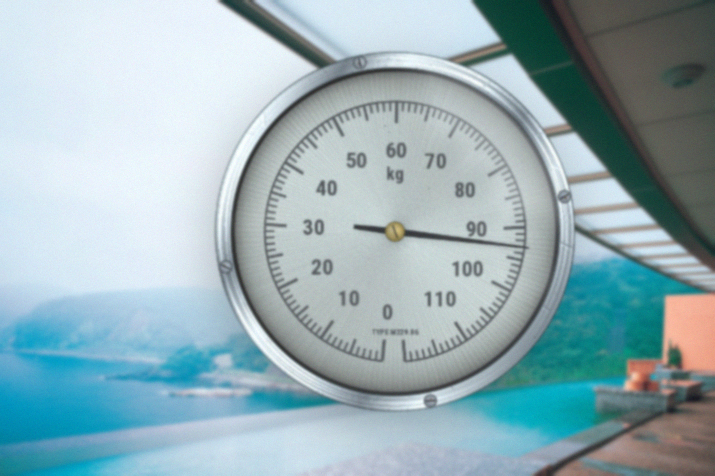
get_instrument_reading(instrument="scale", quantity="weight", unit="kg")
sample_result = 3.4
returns 93
